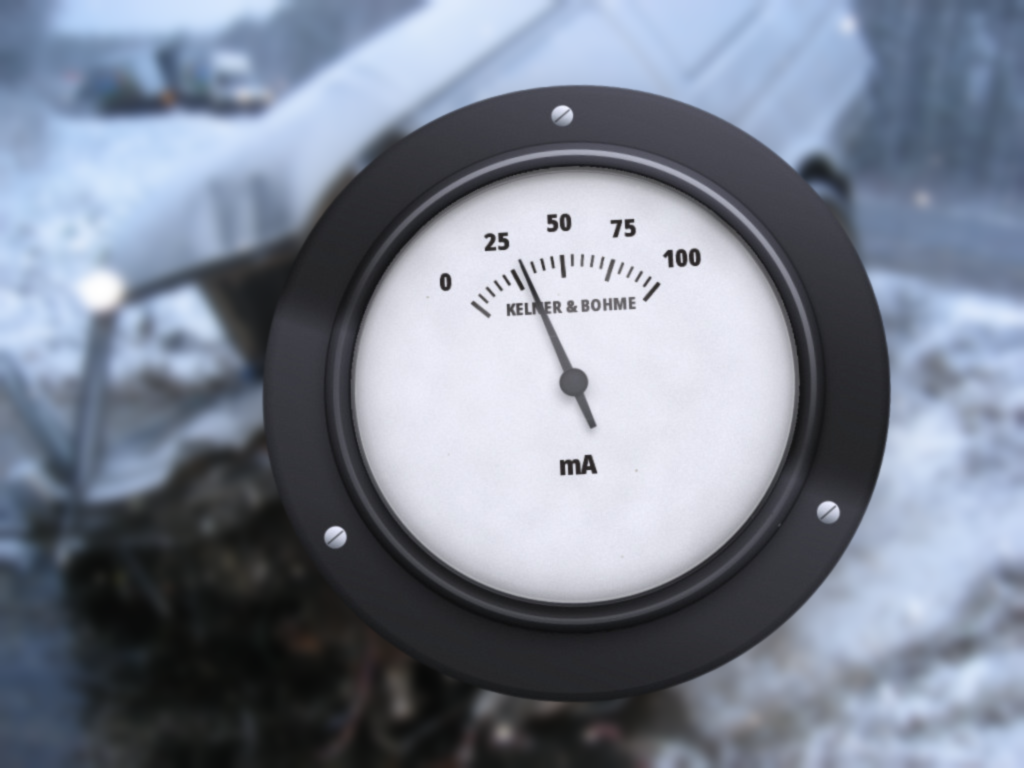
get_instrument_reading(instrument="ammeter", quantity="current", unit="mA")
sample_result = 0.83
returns 30
